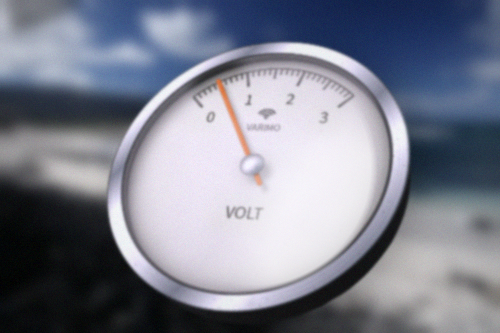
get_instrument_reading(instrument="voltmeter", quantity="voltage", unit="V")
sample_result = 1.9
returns 0.5
